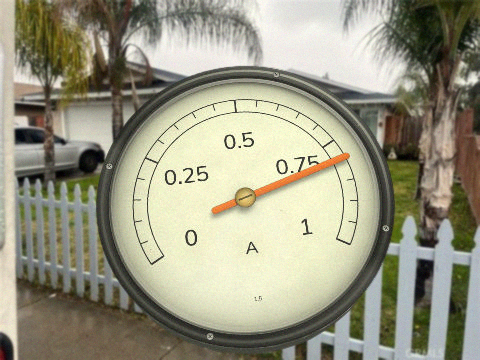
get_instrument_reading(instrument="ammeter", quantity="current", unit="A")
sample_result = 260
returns 0.8
